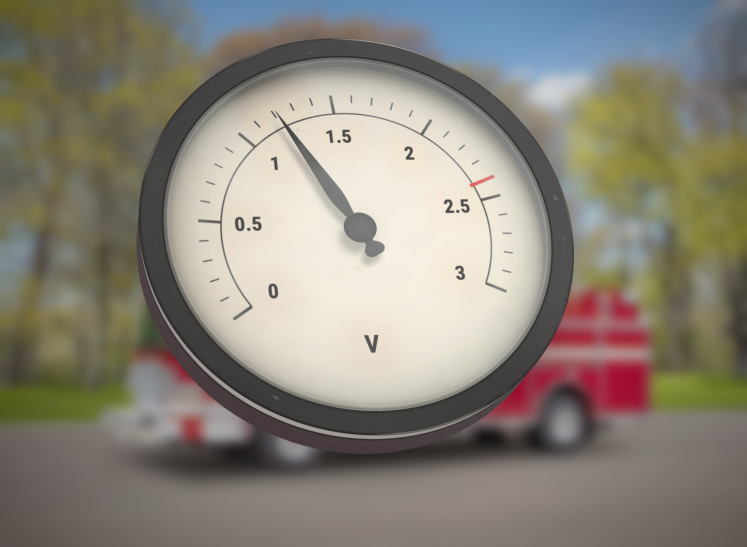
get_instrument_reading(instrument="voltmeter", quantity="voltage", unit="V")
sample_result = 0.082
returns 1.2
